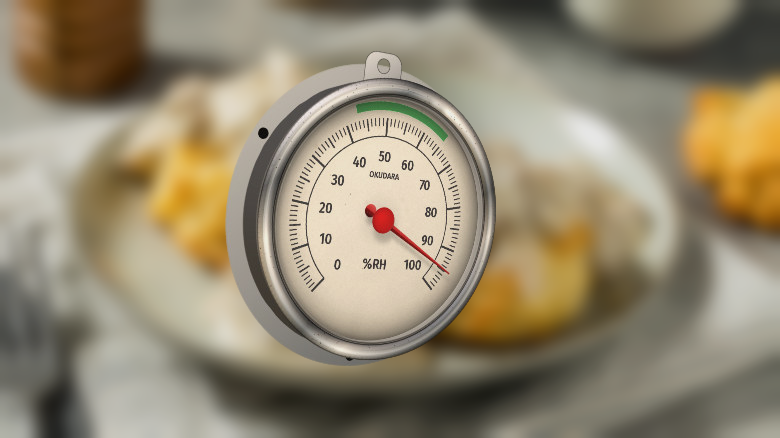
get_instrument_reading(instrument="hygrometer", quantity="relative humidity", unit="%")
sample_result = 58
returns 95
